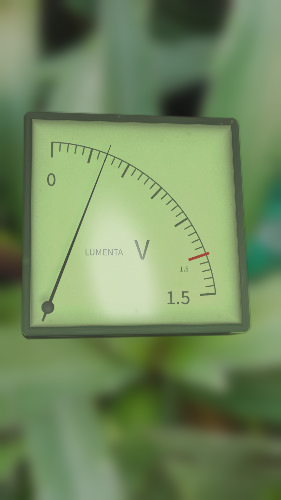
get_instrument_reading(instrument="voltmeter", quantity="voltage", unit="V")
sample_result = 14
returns 0.35
